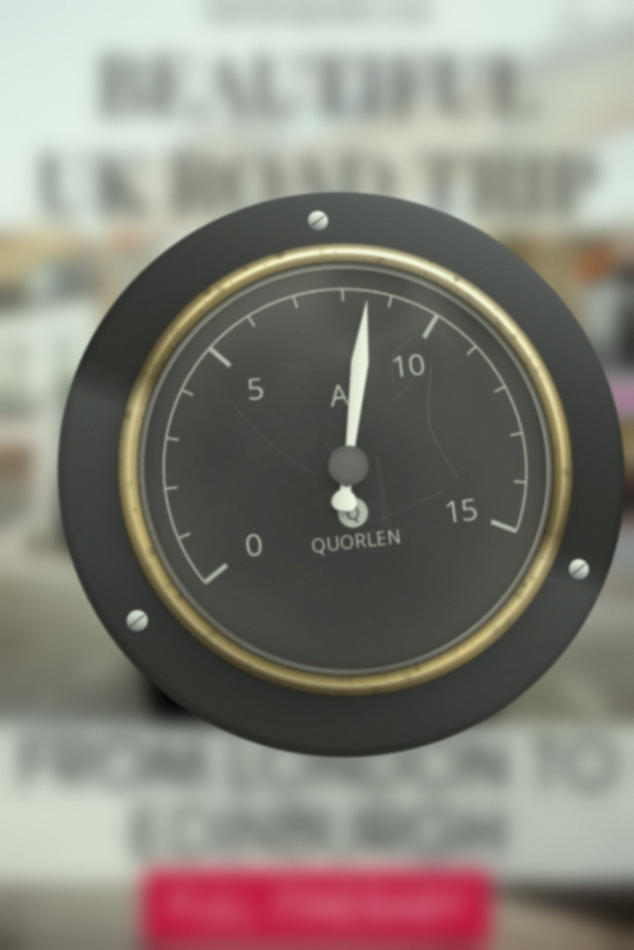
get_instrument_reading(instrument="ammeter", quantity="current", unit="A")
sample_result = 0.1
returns 8.5
